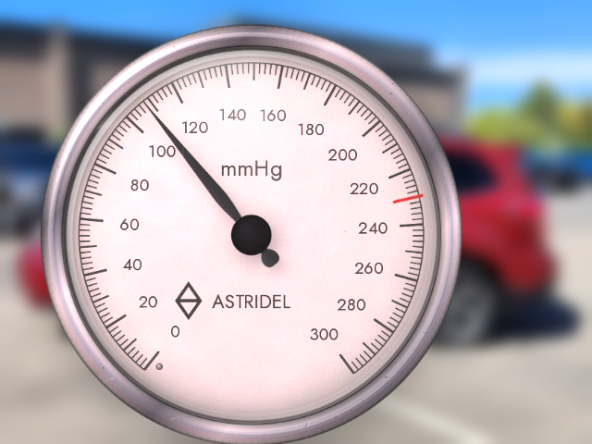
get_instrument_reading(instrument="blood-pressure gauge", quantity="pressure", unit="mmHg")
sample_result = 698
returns 108
